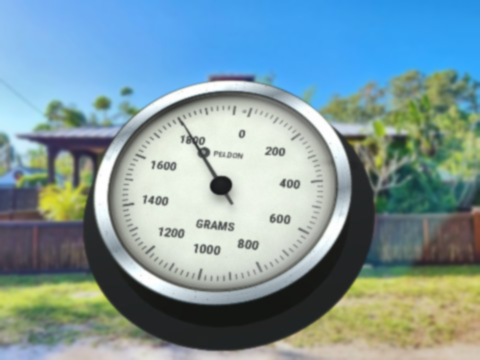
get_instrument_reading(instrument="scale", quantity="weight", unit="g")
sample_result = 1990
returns 1800
